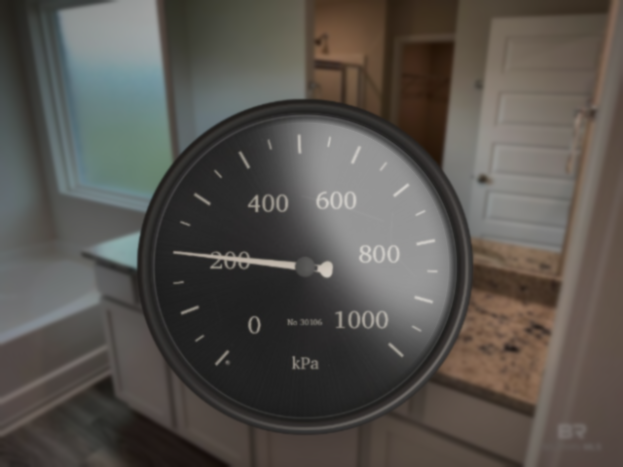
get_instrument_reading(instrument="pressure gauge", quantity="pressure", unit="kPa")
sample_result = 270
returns 200
